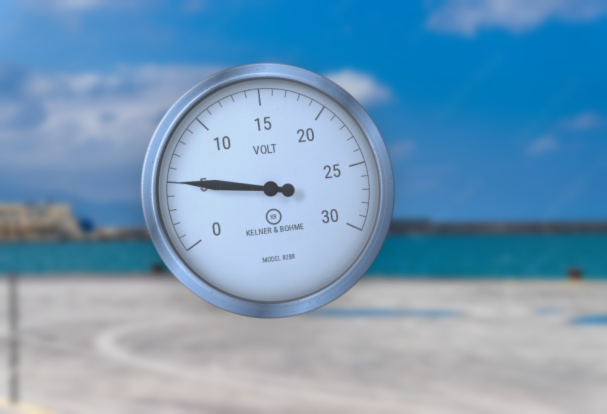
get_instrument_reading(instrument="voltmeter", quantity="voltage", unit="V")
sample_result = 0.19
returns 5
